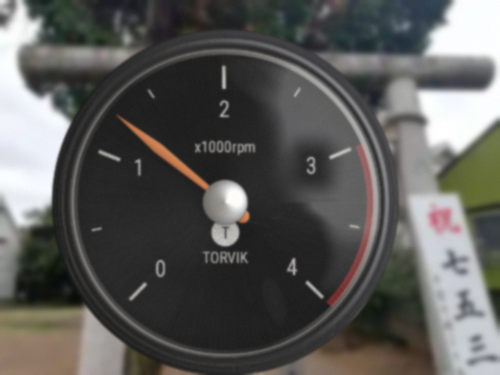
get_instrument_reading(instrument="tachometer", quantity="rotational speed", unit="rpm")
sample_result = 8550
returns 1250
